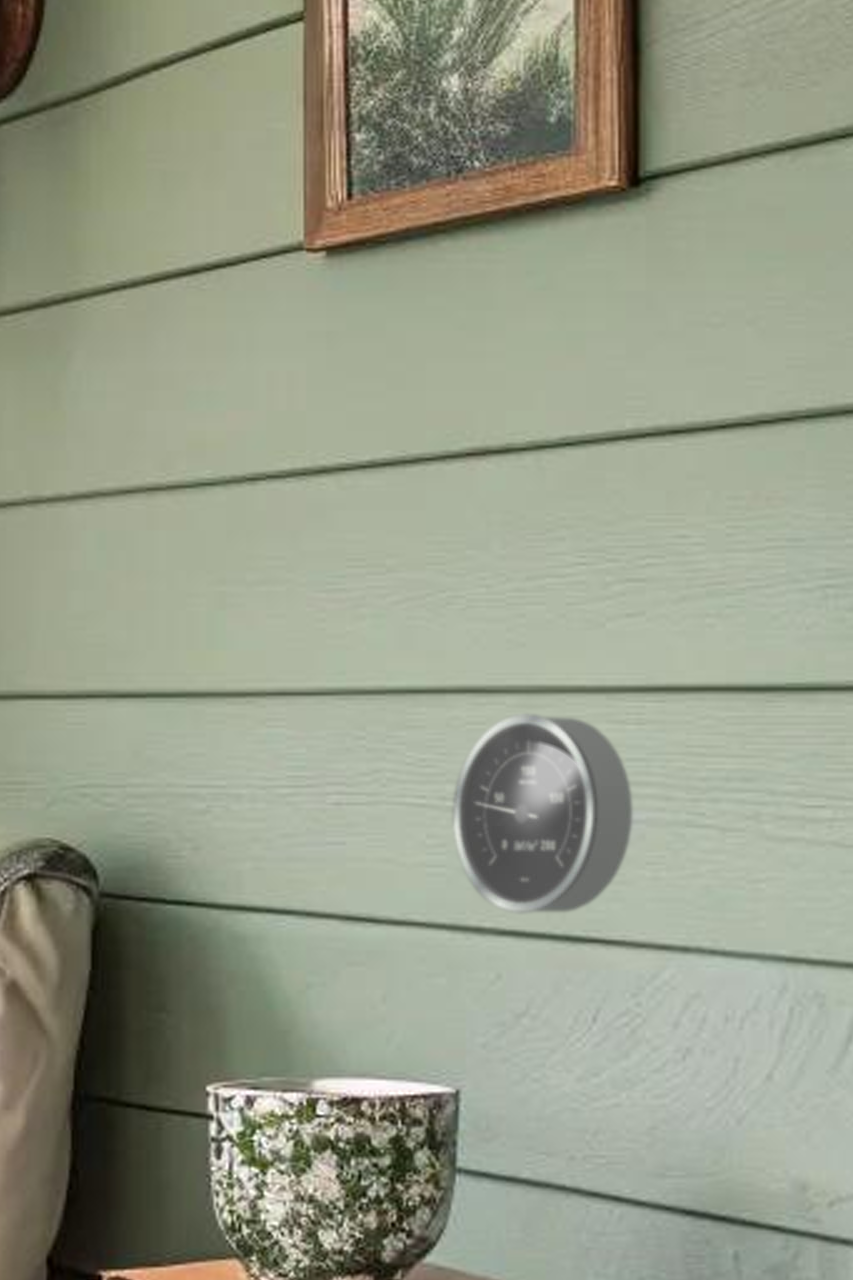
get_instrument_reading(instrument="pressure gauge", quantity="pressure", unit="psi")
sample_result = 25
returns 40
